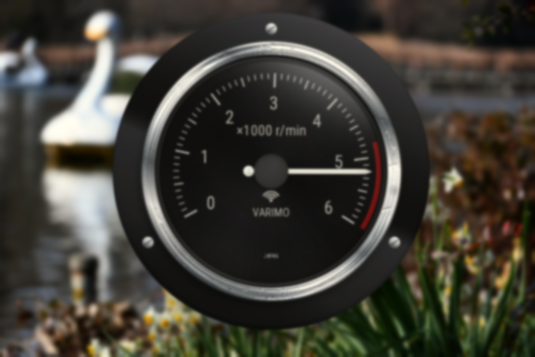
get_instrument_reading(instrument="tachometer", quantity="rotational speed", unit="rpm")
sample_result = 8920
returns 5200
